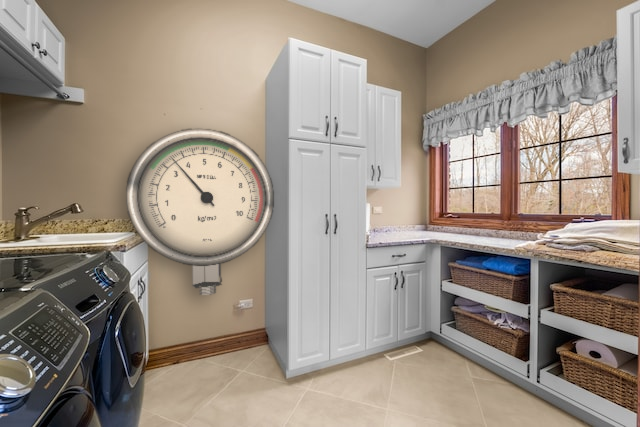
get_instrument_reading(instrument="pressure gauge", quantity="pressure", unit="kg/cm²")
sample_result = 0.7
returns 3.5
